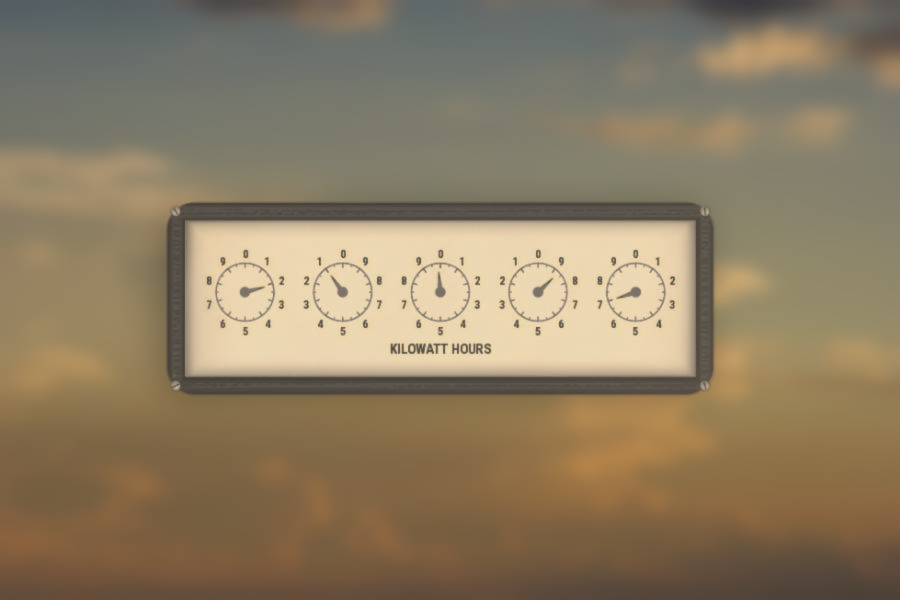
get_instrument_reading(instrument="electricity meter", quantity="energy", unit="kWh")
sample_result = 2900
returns 20987
